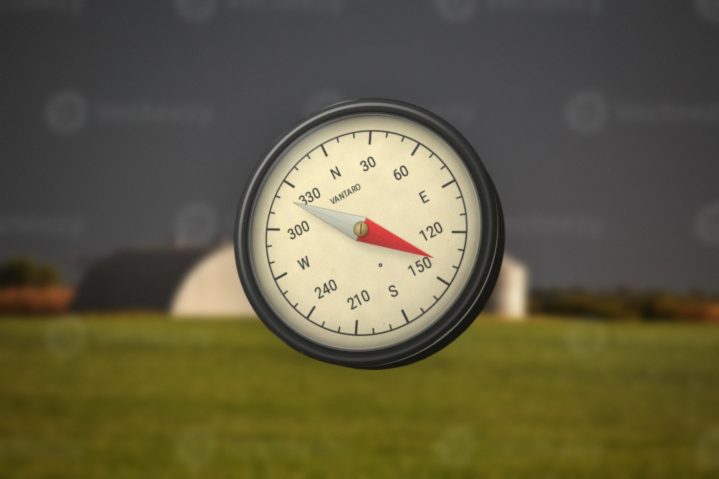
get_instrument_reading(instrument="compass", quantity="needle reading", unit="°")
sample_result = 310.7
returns 140
